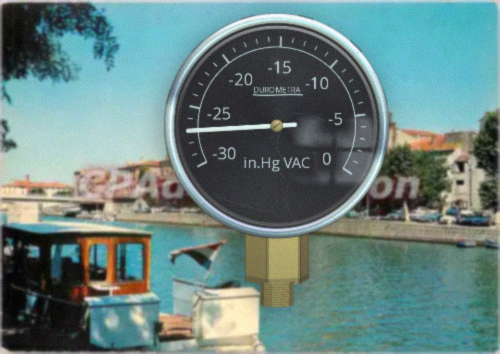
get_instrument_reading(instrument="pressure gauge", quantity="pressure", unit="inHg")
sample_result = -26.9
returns -27
